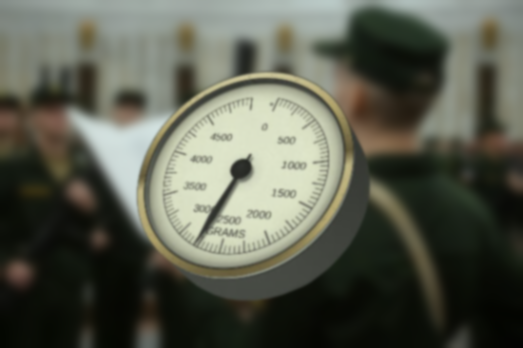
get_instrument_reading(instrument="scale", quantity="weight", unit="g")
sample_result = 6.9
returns 2750
